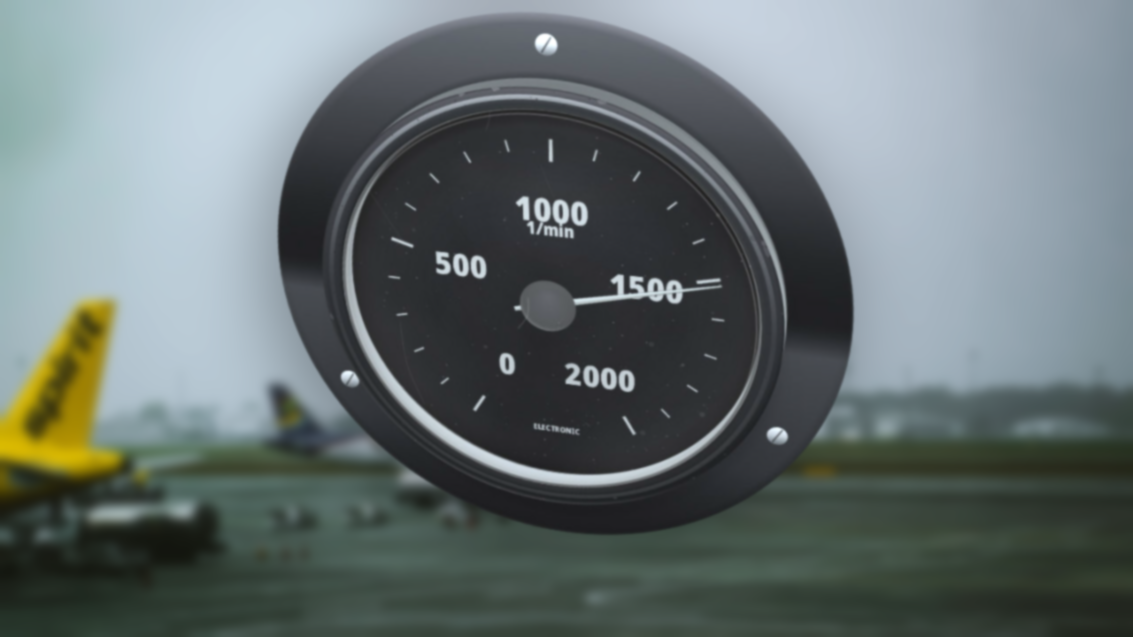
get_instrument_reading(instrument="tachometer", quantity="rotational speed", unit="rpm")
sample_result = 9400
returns 1500
